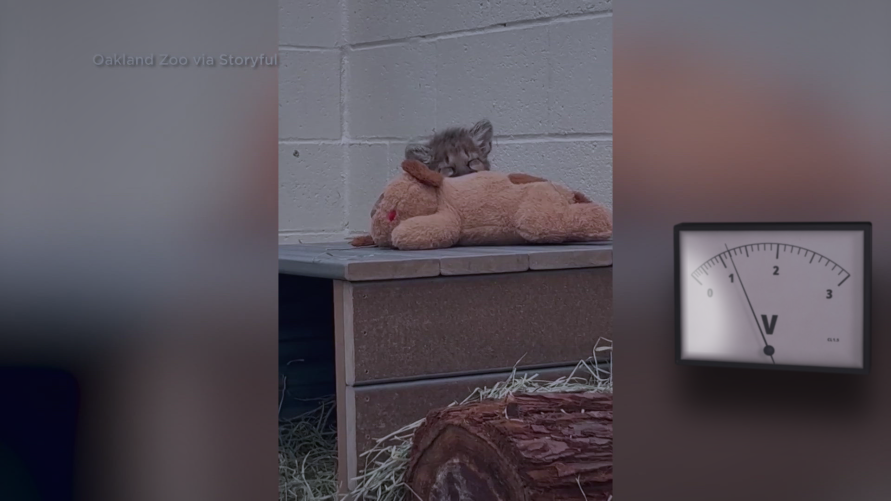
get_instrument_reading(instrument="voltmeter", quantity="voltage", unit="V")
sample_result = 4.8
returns 1.2
